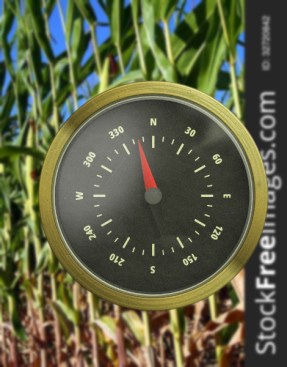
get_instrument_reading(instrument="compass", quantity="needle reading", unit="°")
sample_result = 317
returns 345
